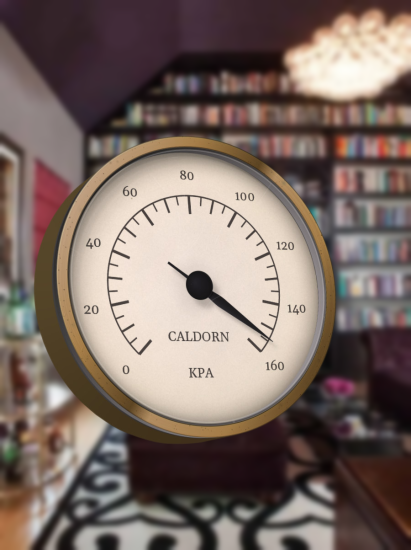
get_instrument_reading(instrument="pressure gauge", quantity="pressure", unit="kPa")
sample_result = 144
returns 155
